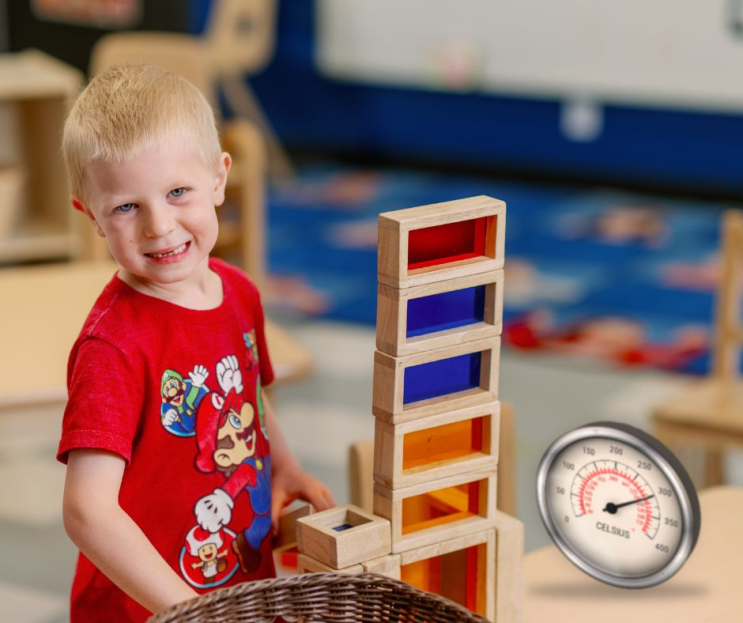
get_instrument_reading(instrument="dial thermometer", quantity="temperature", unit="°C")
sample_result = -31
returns 300
